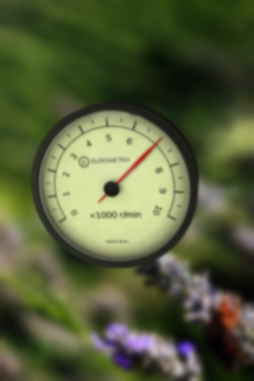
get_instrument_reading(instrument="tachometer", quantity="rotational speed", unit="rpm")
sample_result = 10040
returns 7000
